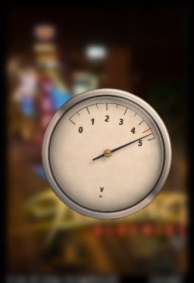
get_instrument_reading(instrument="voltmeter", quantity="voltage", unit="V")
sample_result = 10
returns 4.75
